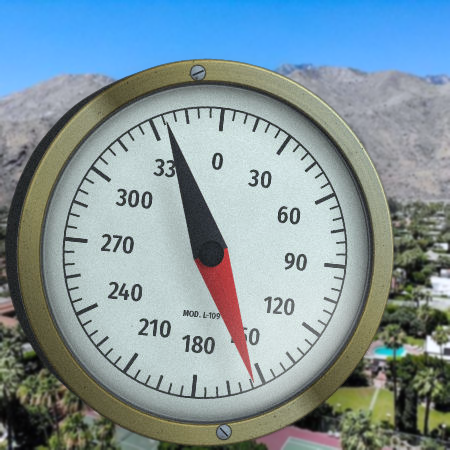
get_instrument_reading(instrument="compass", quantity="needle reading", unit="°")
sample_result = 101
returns 155
